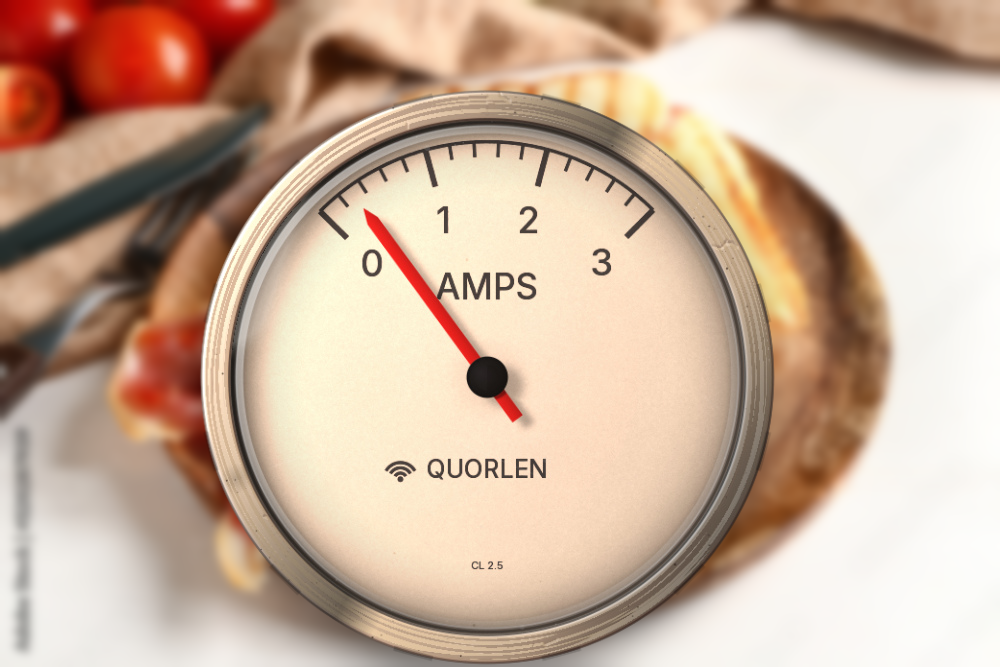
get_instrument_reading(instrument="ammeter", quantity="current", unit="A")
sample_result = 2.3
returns 0.3
